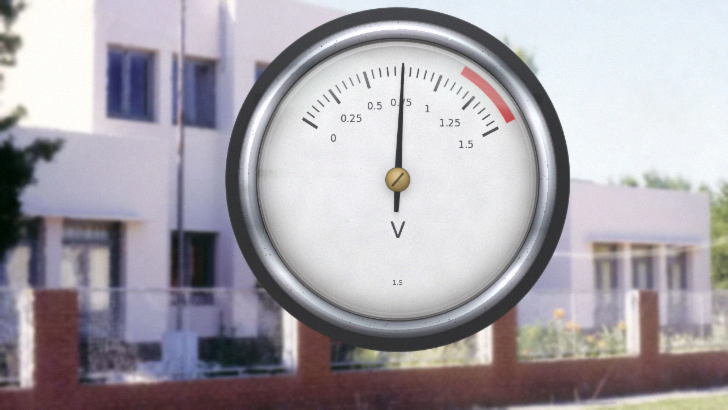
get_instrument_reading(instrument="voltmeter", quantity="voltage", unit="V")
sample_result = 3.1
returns 0.75
